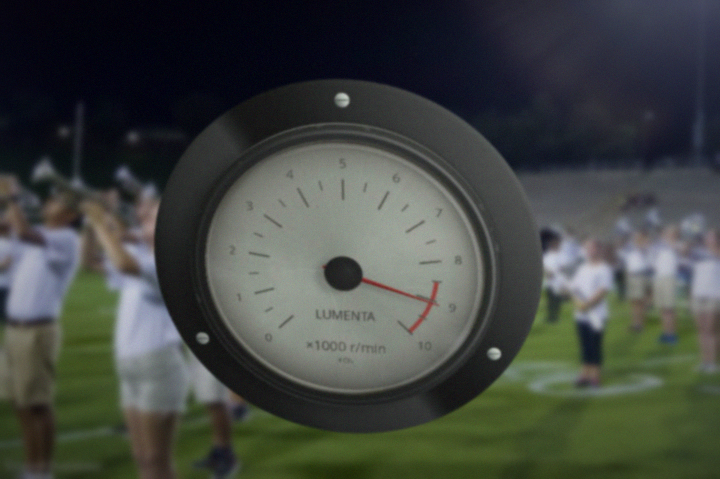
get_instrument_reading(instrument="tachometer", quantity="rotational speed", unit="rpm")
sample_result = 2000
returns 9000
